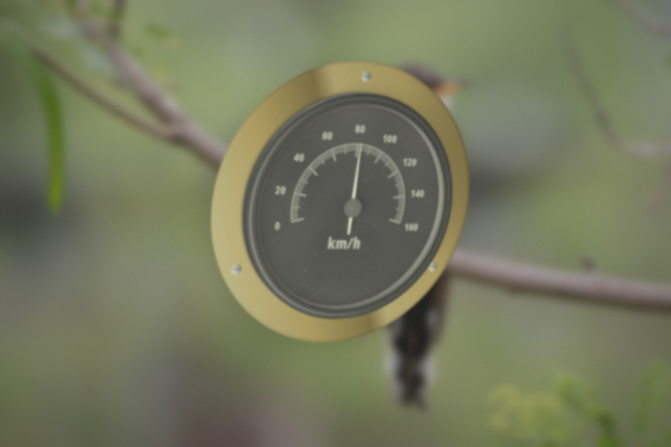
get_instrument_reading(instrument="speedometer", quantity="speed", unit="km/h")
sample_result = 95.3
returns 80
